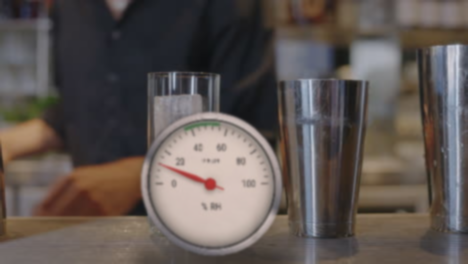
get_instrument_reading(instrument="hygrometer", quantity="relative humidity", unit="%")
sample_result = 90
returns 12
